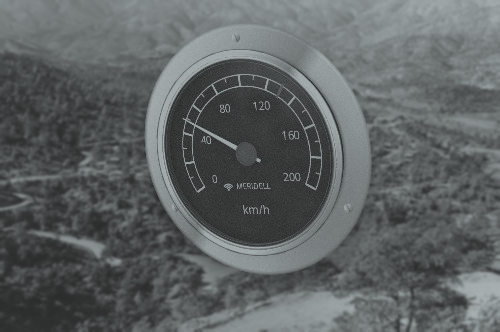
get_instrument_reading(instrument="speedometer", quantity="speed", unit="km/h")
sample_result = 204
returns 50
